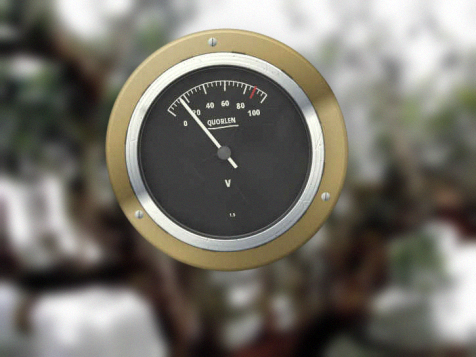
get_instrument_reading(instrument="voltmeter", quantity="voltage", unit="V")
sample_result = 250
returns 16
